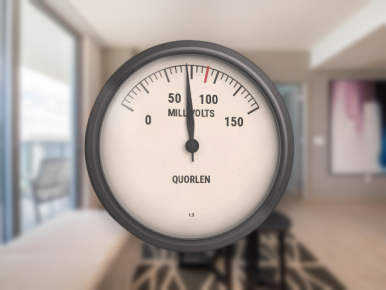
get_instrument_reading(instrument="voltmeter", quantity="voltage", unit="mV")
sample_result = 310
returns 70
